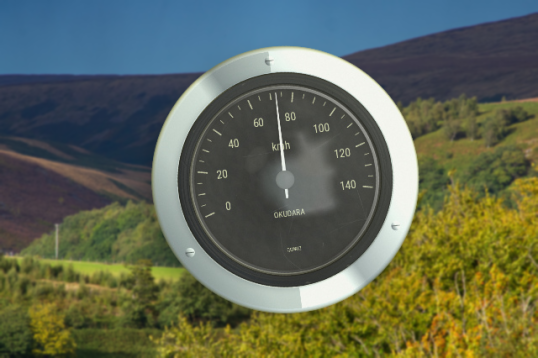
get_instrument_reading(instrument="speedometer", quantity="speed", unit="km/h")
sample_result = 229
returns 72.5
